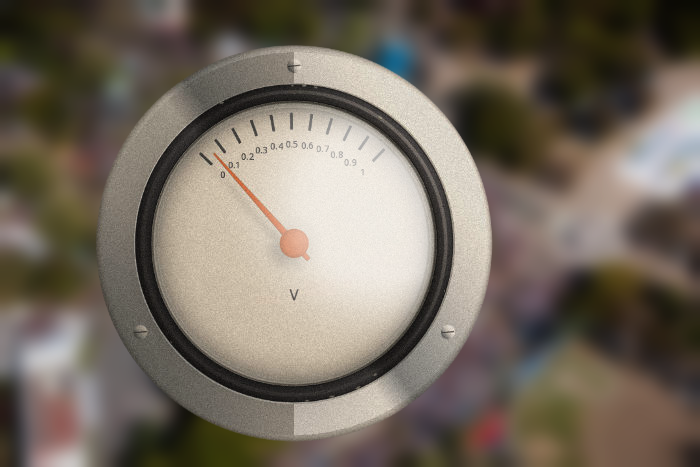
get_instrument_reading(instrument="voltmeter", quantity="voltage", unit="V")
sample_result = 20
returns 0.05
